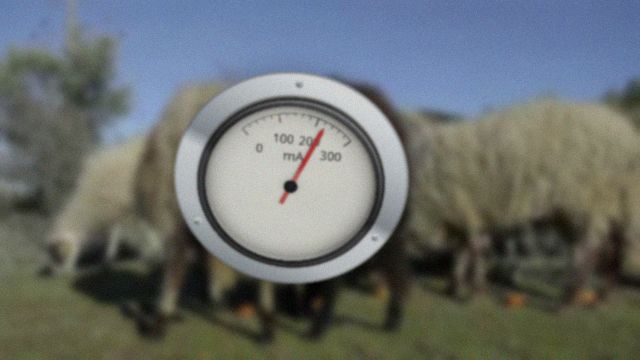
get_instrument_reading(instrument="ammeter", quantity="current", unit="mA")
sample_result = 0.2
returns 220
